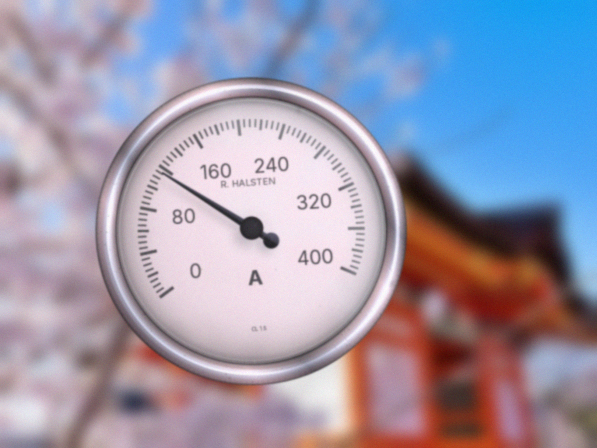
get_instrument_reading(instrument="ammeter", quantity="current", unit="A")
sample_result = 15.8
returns 115
